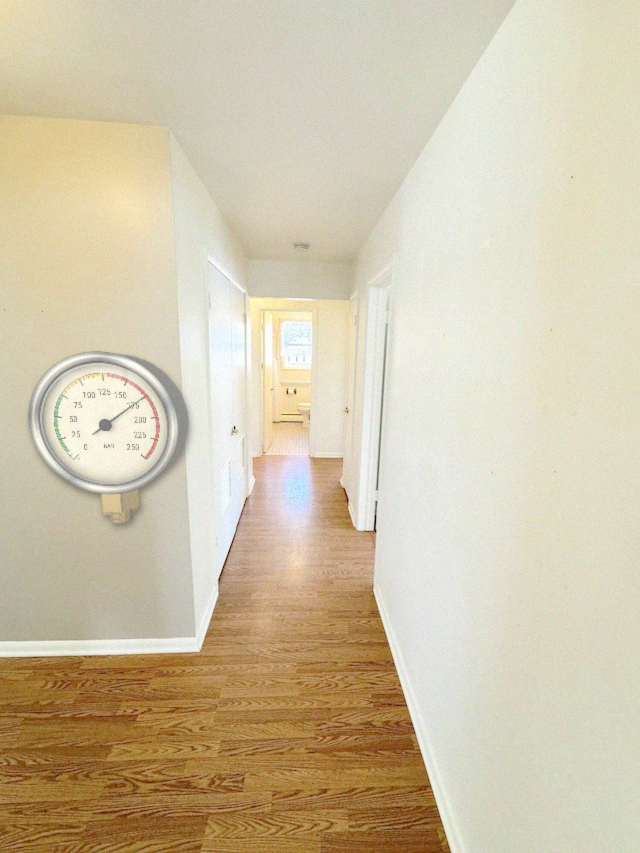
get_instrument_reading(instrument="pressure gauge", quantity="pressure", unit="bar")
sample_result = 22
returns 175
